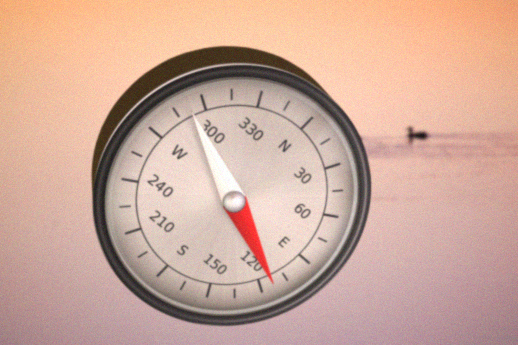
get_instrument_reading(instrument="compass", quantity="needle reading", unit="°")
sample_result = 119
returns 112.5
